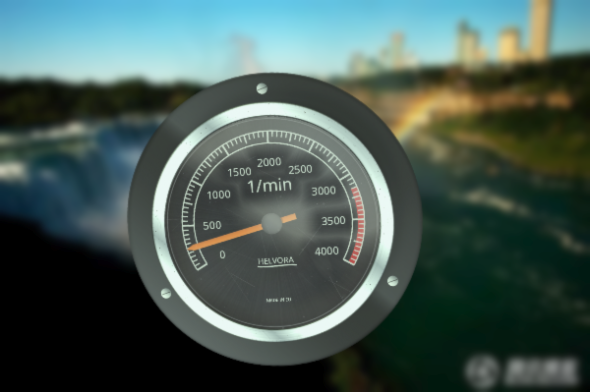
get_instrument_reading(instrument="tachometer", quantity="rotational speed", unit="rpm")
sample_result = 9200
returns 250
